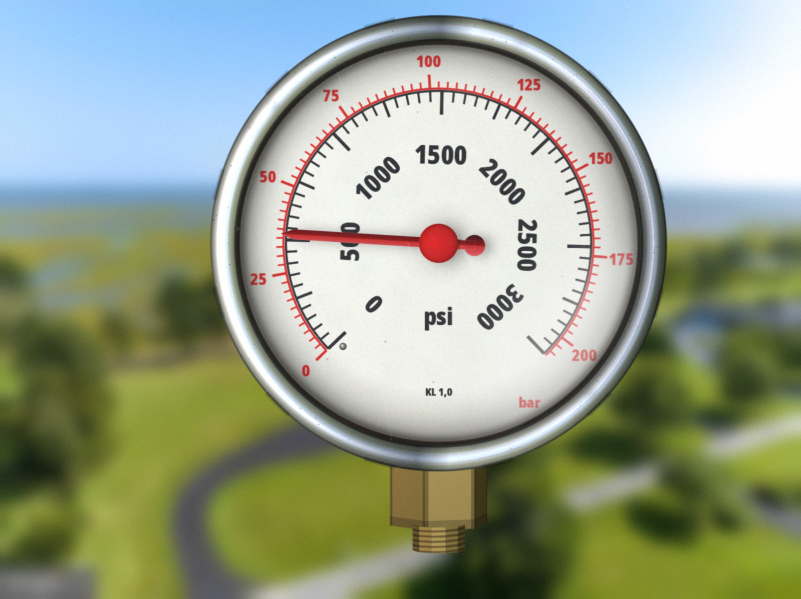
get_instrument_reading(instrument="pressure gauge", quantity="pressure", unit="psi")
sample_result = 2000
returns 525
